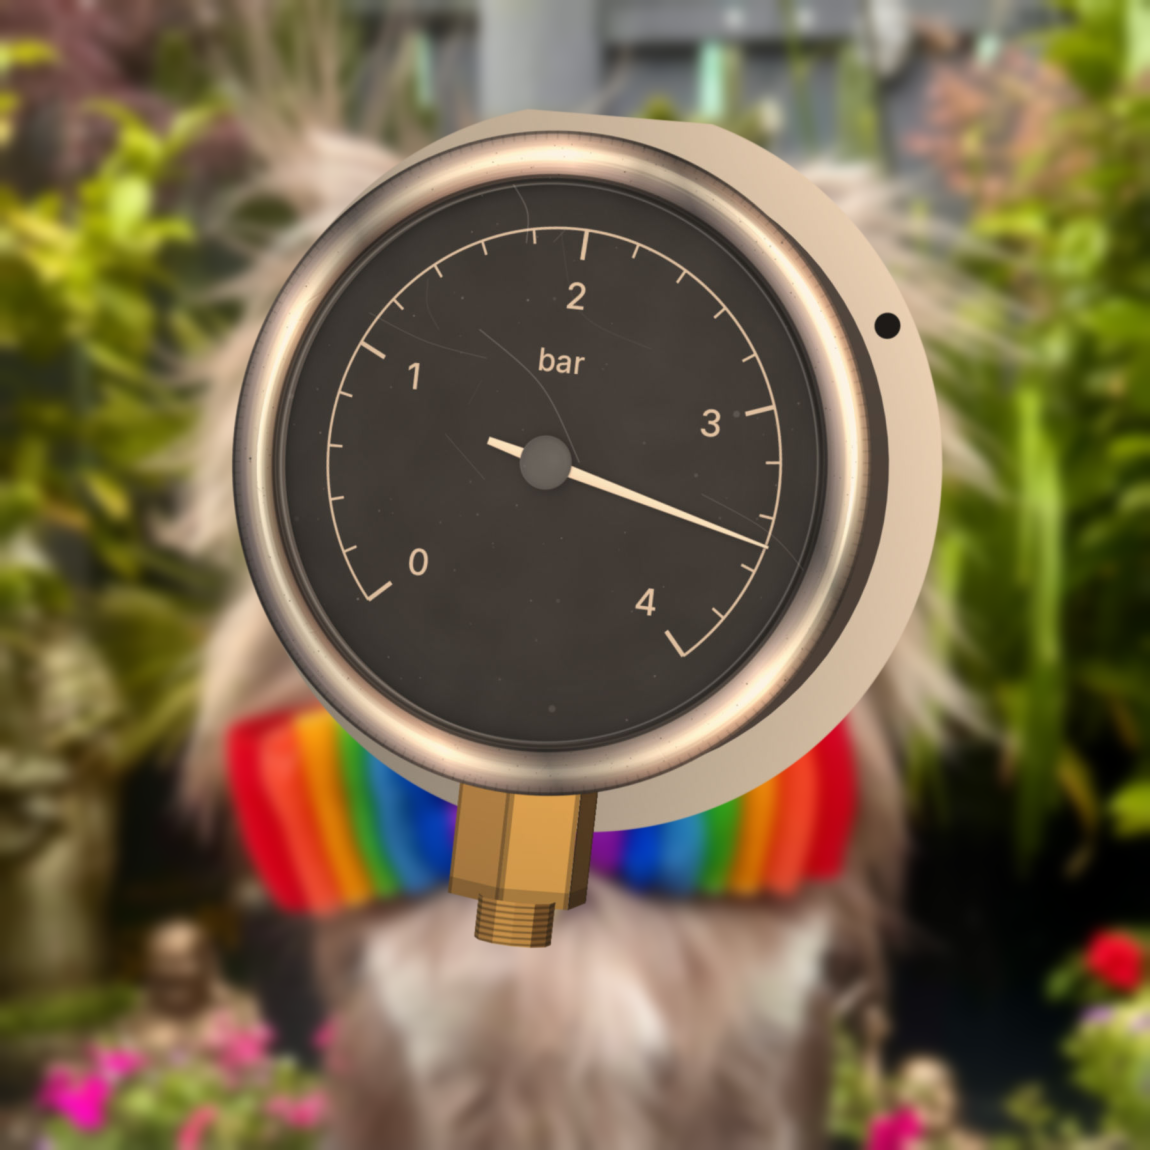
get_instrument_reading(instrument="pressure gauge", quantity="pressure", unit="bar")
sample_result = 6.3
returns 3.5
